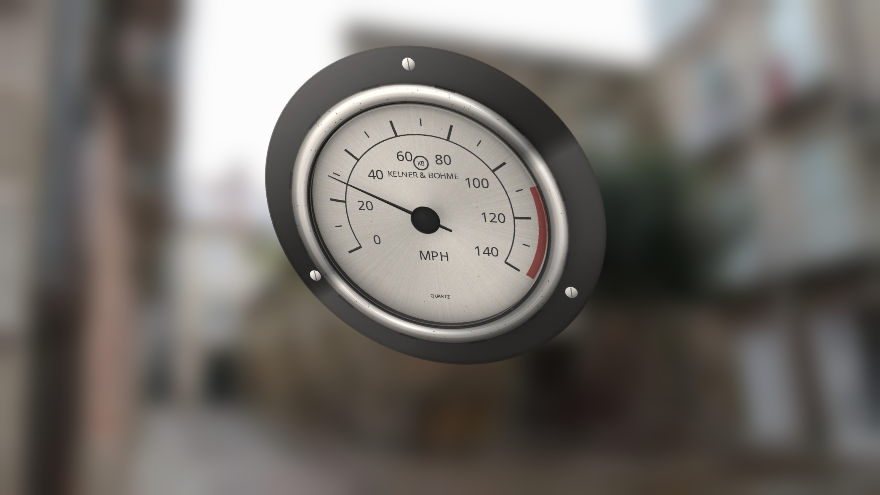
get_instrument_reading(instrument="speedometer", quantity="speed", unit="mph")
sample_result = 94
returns 30
